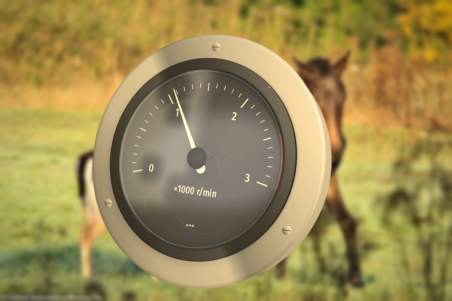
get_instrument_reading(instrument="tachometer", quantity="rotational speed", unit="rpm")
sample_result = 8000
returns 1100
